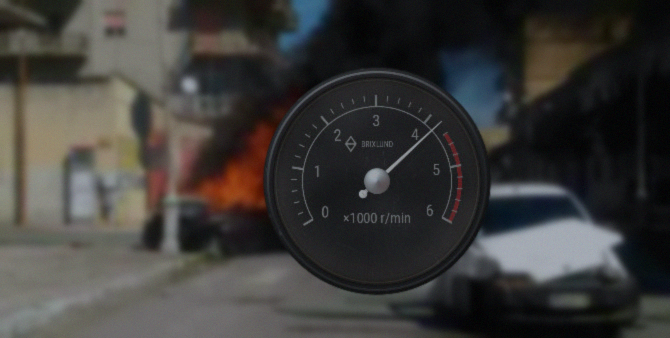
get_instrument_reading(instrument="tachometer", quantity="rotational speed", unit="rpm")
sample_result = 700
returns 4200
